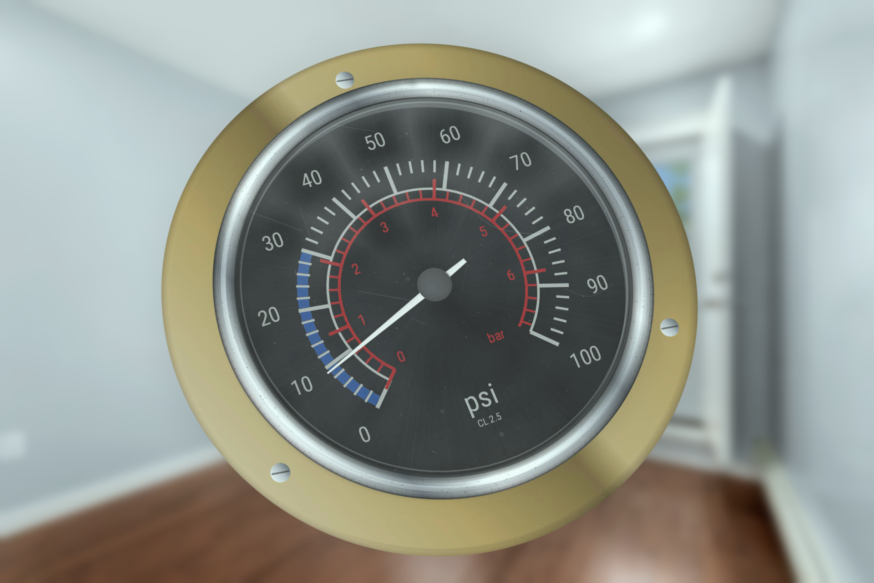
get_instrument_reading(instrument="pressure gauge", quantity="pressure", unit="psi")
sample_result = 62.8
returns 9
